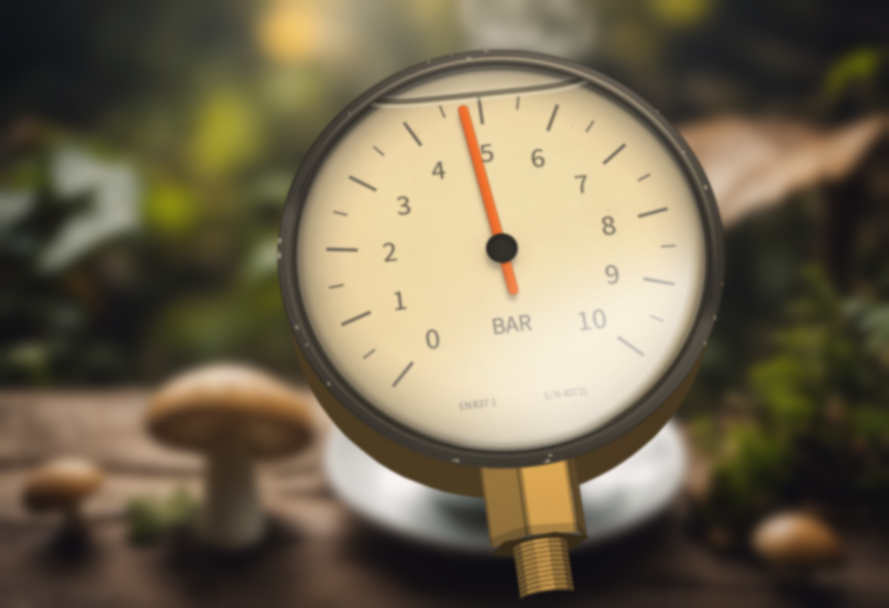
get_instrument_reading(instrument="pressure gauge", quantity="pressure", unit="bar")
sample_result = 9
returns 4.75
